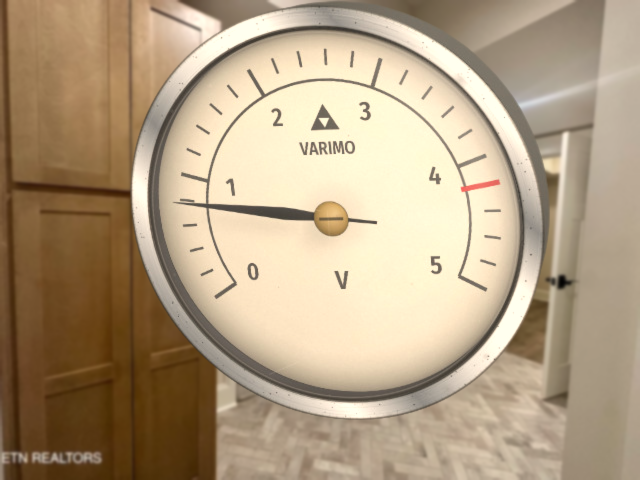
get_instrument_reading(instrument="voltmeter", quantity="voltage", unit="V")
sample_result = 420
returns 0.8
